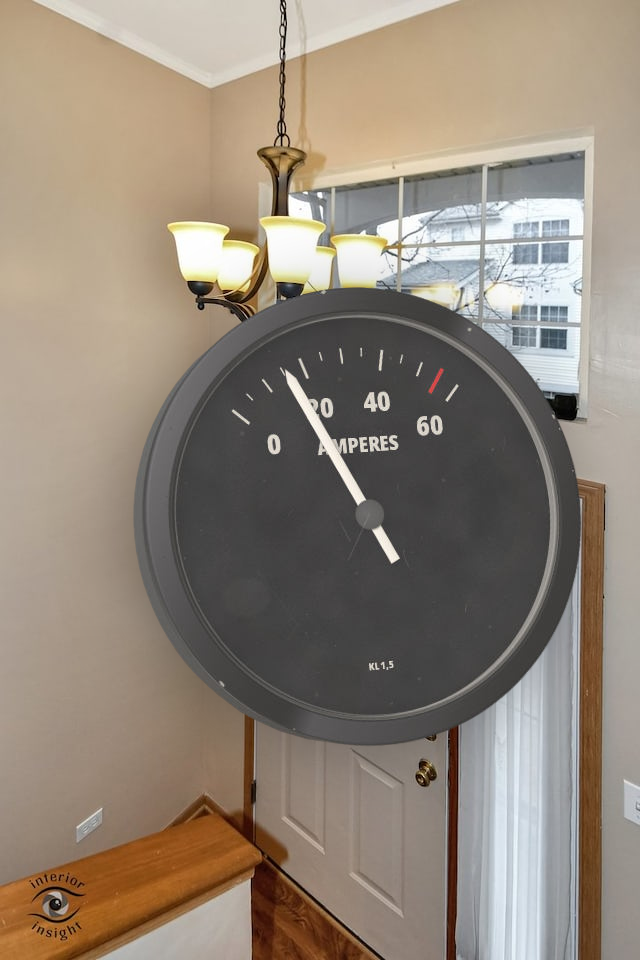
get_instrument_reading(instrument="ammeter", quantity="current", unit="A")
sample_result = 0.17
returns 15
